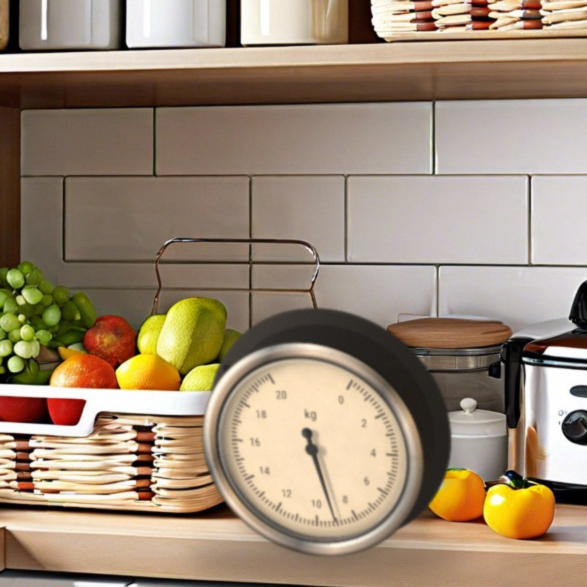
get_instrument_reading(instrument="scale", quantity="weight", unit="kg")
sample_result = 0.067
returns 9
